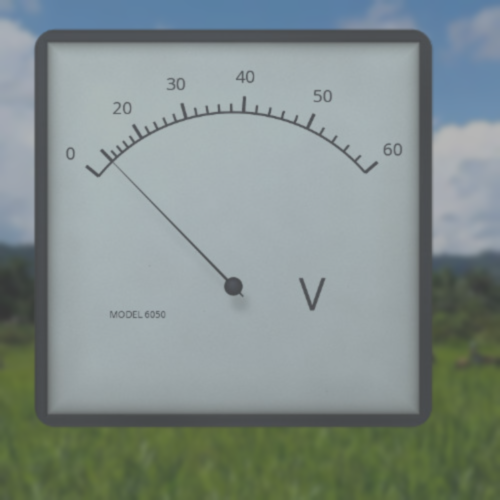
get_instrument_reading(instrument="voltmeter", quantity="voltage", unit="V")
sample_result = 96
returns 10
